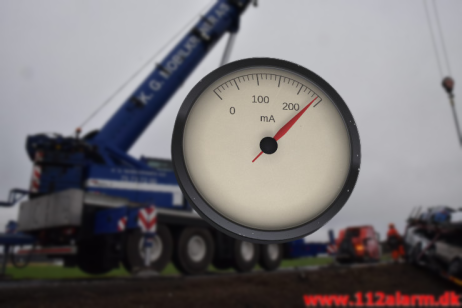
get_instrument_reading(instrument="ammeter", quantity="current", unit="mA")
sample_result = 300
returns 240
